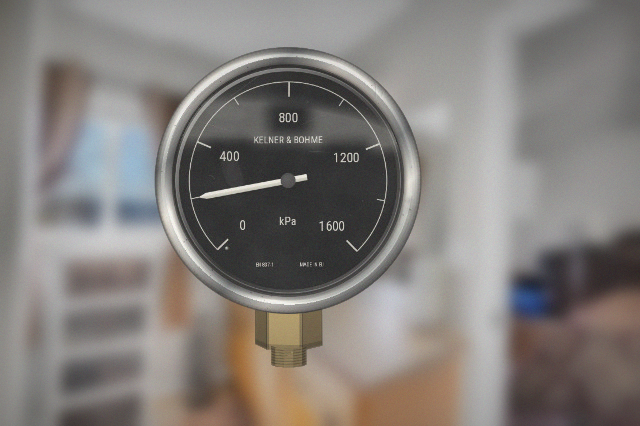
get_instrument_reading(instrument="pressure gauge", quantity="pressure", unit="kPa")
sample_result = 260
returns 200
